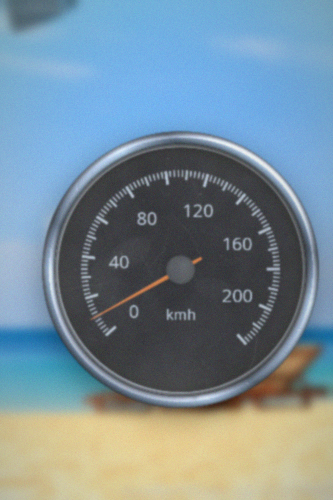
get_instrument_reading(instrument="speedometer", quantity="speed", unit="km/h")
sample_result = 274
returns 10
